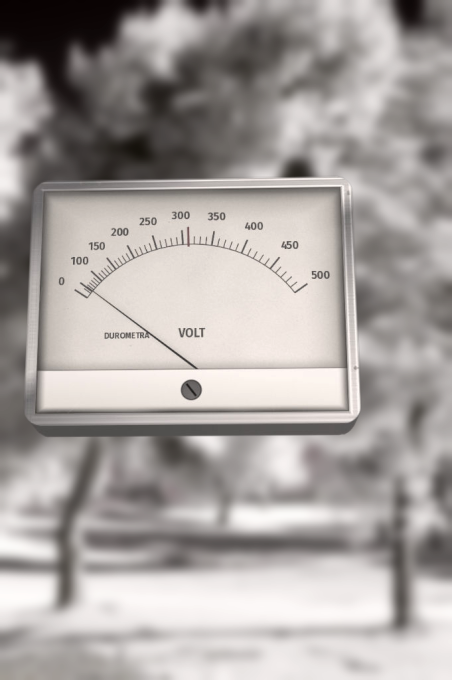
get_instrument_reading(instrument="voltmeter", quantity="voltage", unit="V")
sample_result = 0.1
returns 50
